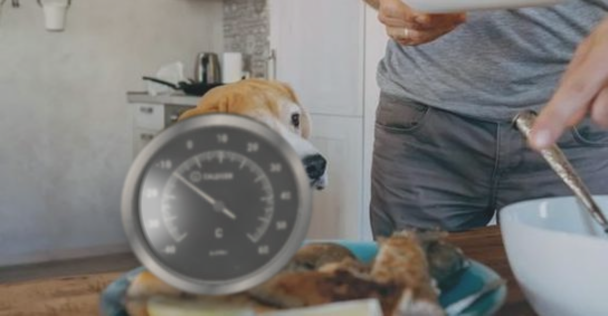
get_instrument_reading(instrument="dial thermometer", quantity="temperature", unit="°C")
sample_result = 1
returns -10
